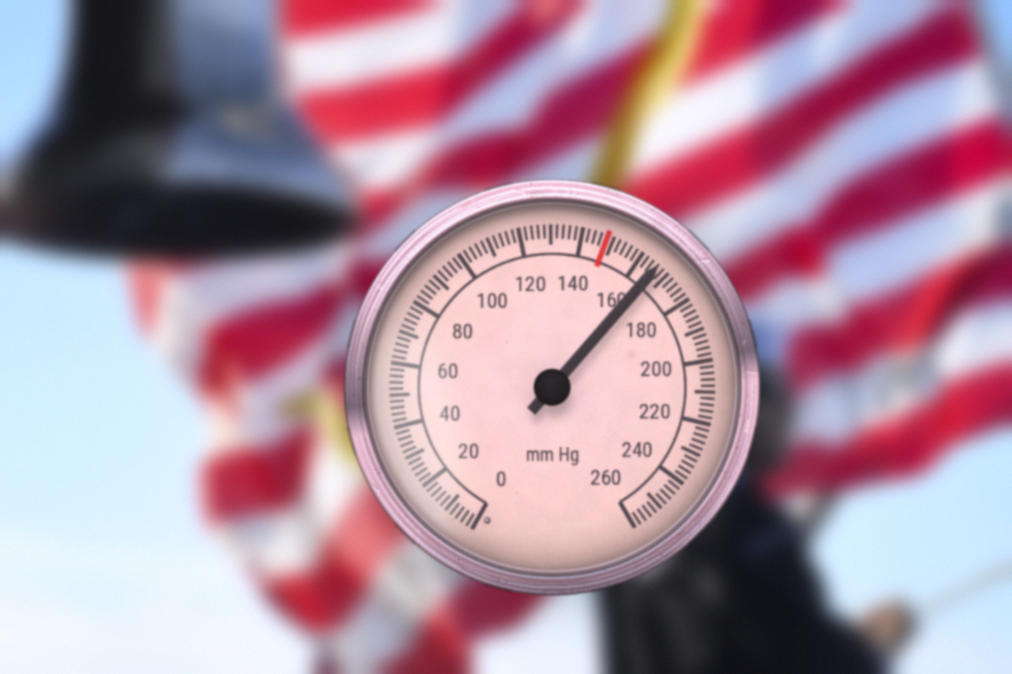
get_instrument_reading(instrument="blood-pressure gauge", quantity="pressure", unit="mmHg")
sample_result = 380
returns 166
